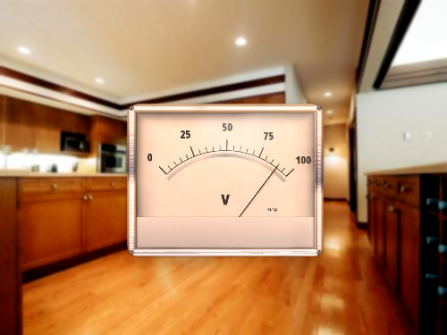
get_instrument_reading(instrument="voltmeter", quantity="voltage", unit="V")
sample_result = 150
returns 90
